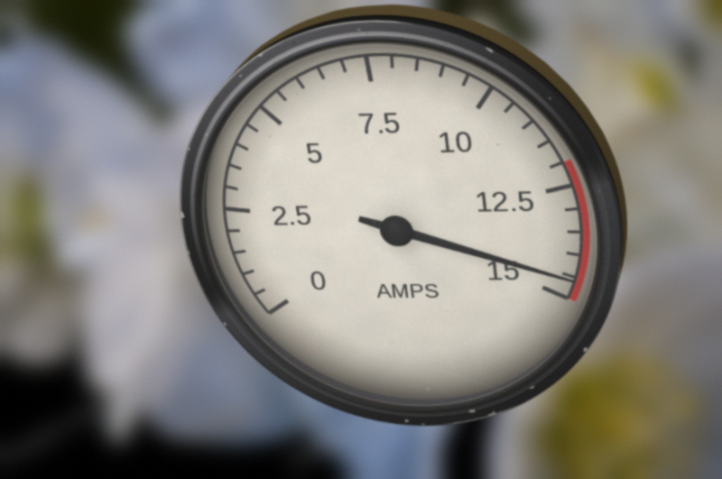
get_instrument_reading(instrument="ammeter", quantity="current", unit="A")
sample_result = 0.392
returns 14.5
